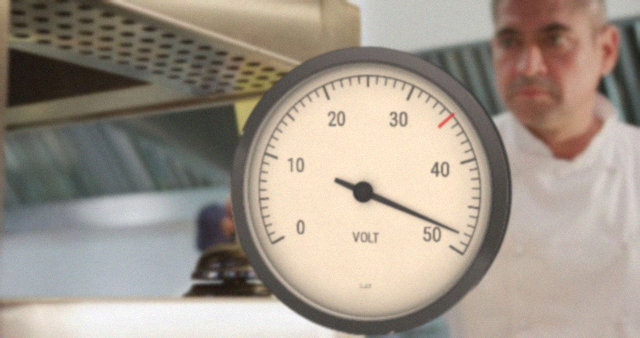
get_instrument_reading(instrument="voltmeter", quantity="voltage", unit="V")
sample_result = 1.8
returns 48
